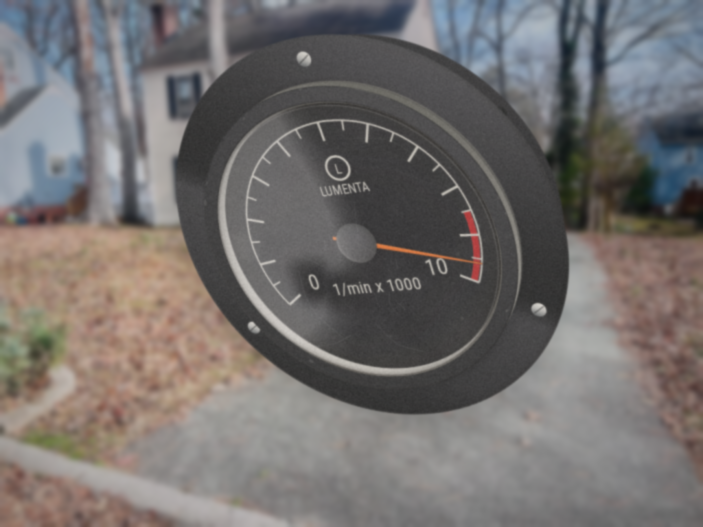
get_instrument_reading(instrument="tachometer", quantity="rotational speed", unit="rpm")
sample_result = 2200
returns 9500
